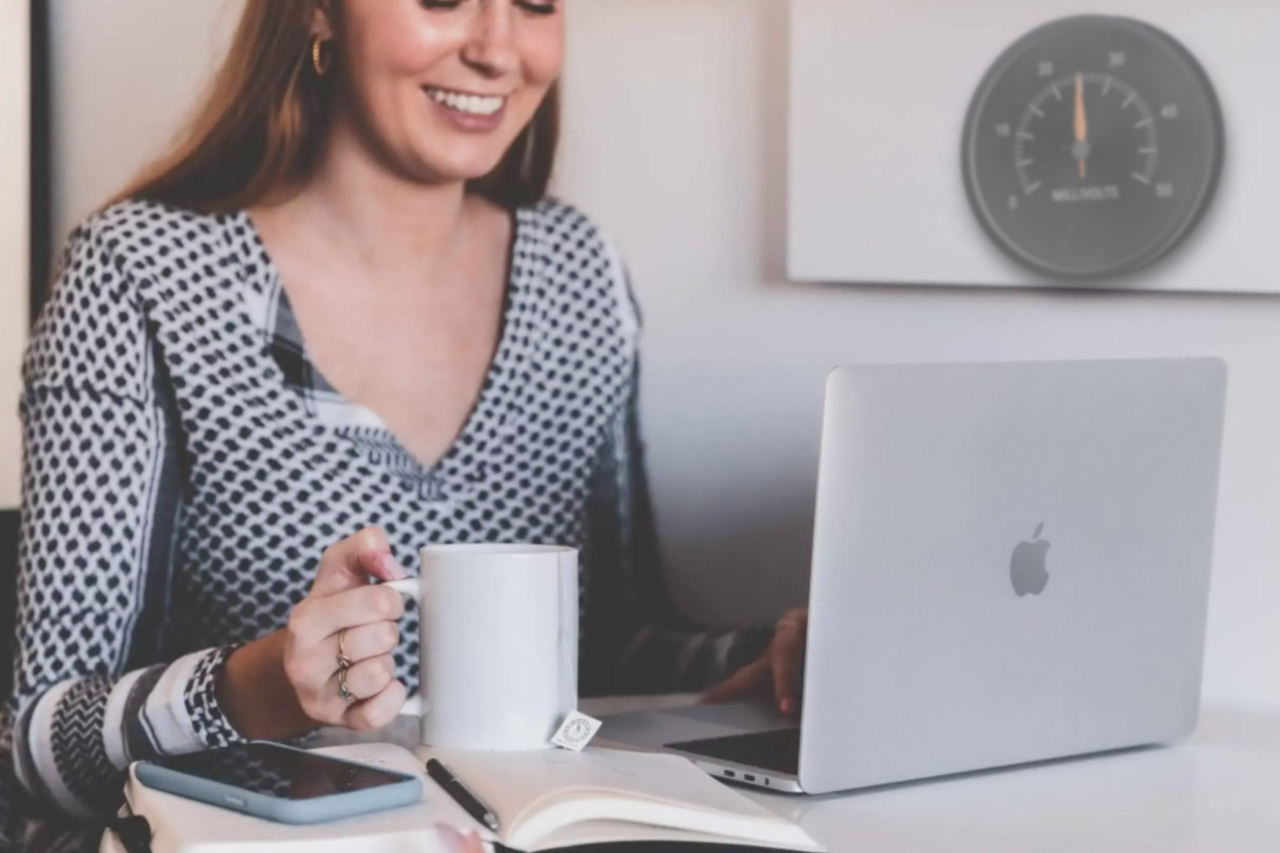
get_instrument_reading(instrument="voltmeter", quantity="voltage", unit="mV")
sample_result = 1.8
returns 25
